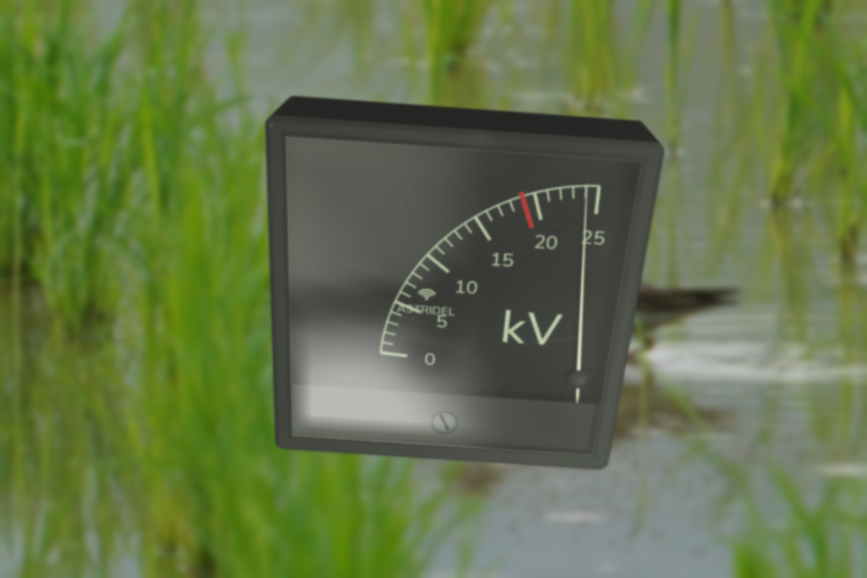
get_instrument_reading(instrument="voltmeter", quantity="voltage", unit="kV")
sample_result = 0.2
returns 24
